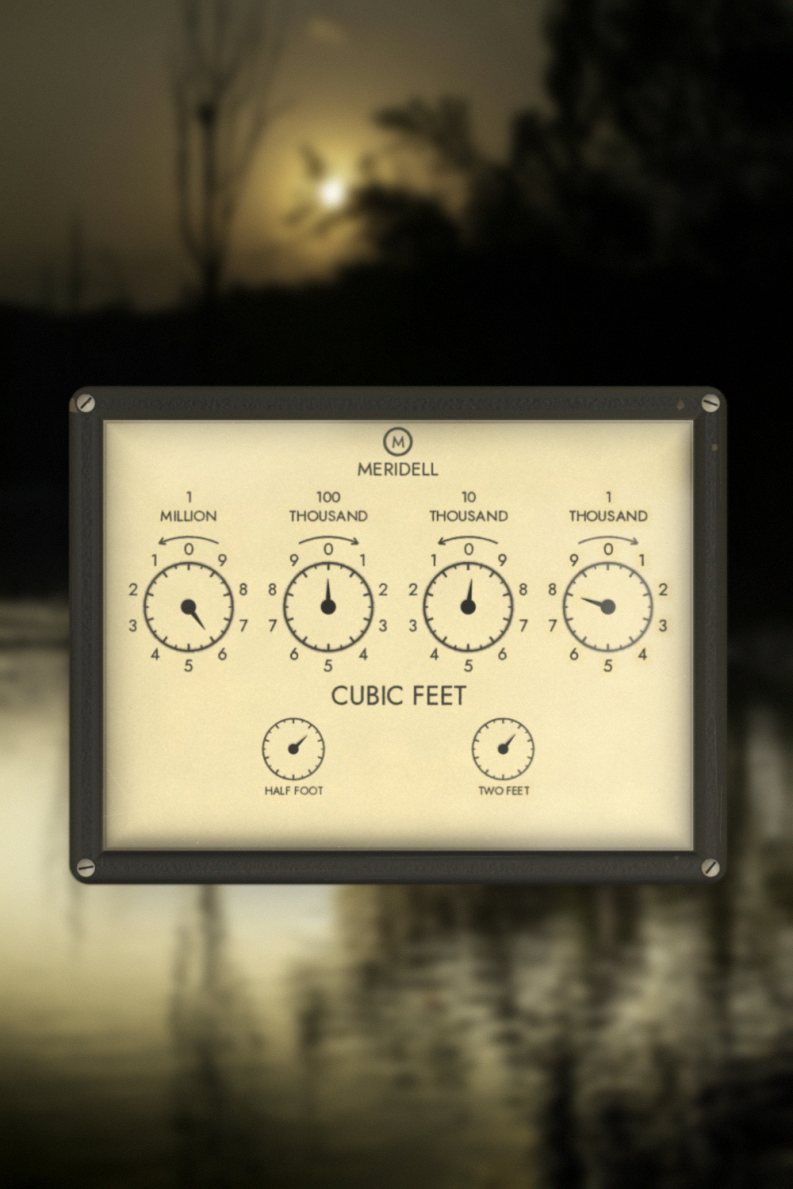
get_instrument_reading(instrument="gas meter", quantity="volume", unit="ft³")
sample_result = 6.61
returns 599800
